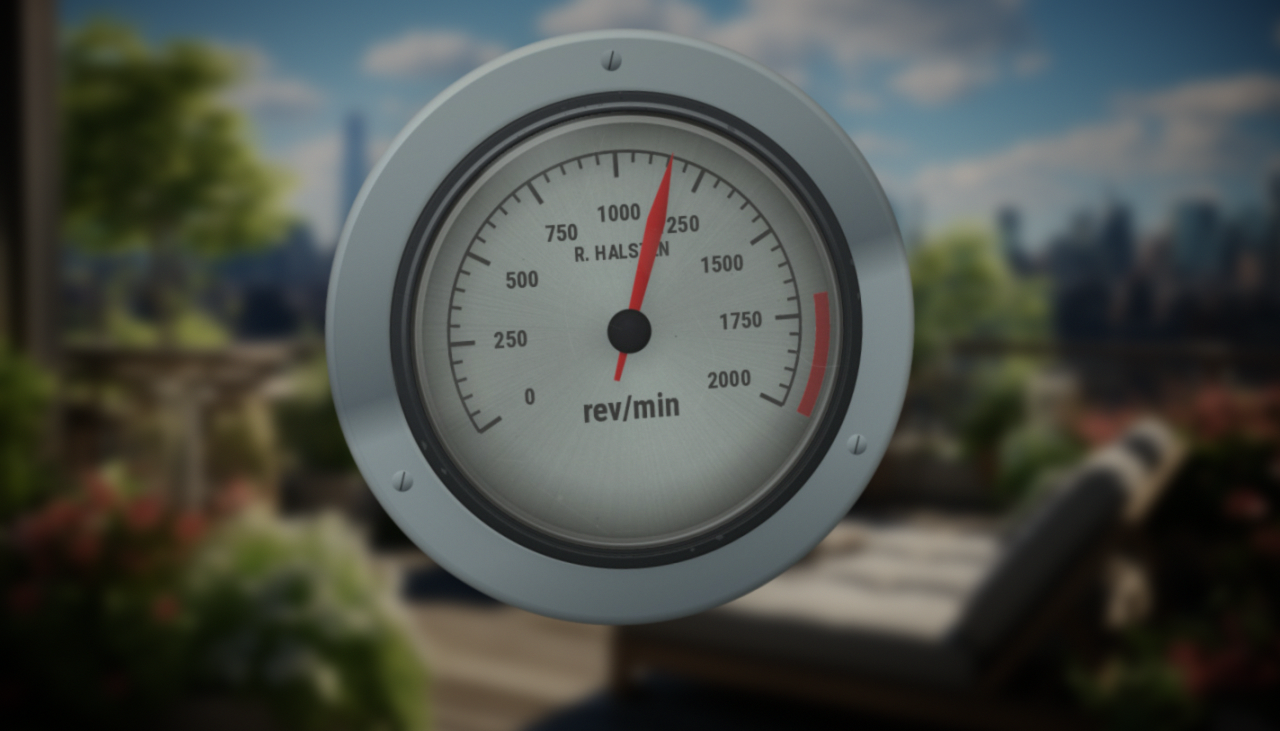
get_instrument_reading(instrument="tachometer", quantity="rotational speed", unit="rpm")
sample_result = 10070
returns 1150
